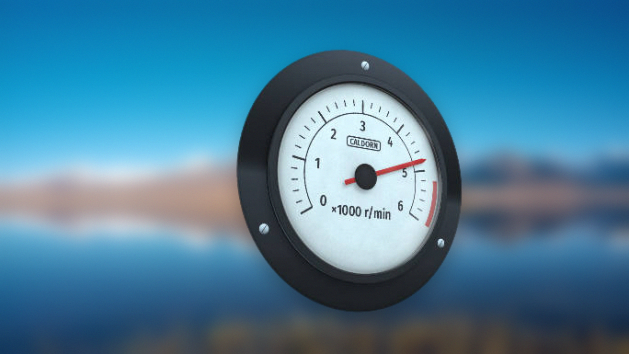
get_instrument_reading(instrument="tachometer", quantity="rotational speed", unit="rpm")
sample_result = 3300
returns 4800
